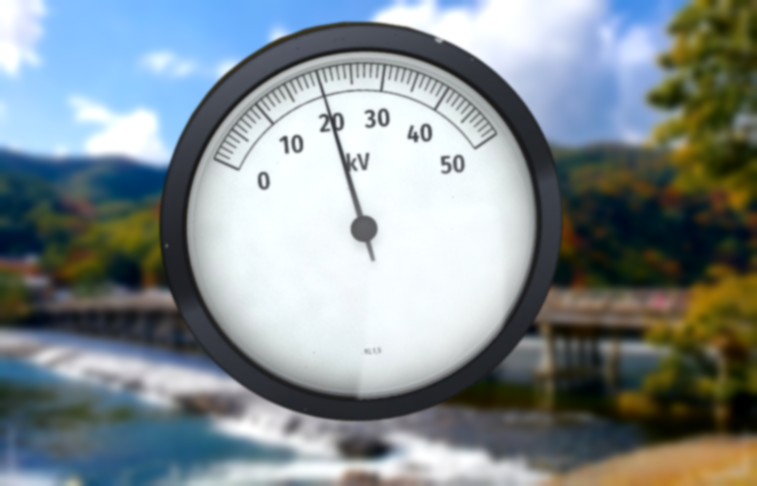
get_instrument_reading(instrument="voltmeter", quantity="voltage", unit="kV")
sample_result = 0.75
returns 20
